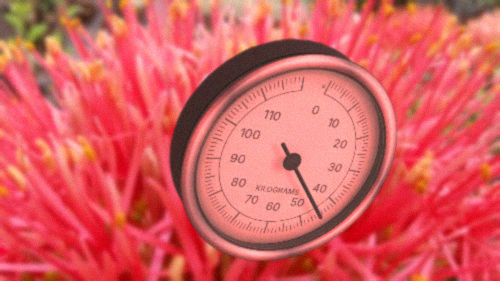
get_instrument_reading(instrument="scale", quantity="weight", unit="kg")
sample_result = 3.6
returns 45
